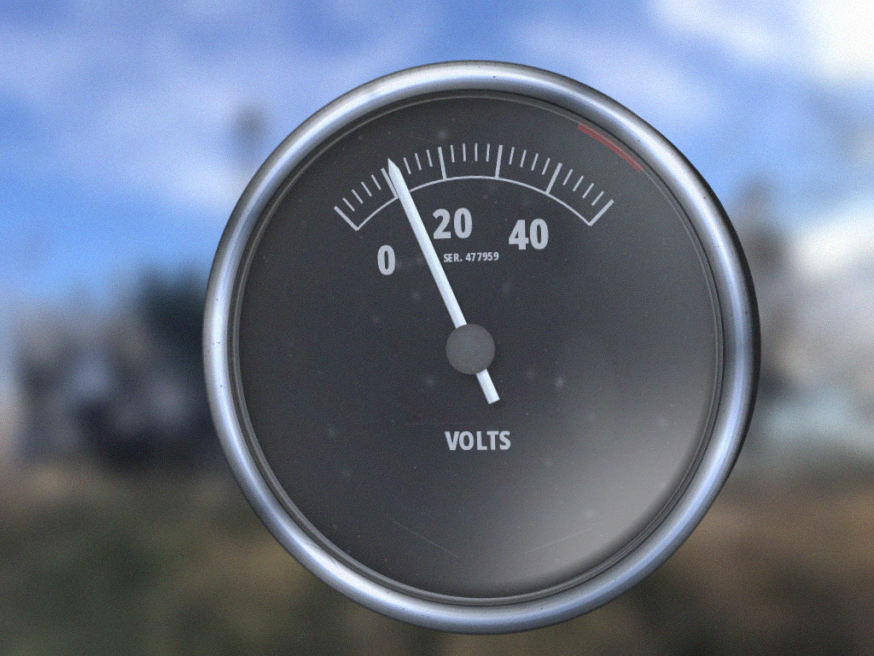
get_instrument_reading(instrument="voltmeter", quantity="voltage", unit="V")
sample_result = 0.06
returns 12
